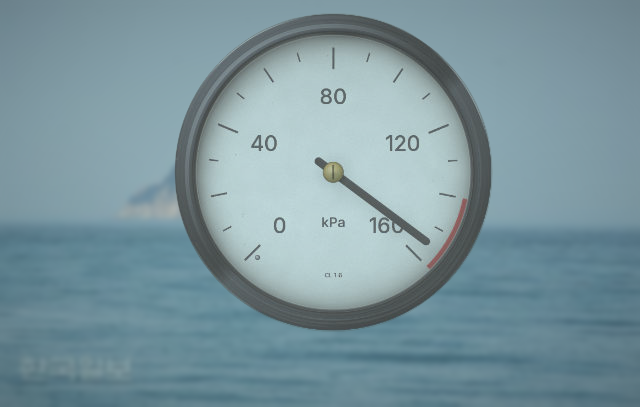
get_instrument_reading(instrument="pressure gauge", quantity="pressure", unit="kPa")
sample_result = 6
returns 155
